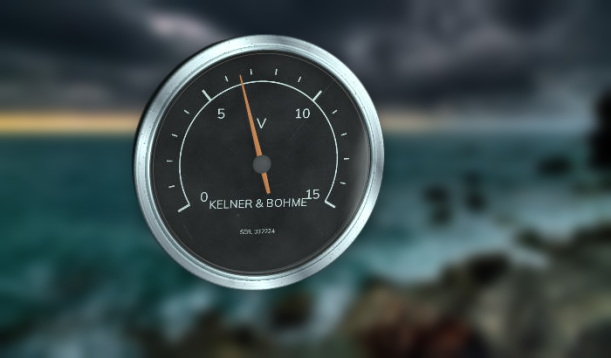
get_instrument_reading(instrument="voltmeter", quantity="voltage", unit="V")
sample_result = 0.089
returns 6.5
